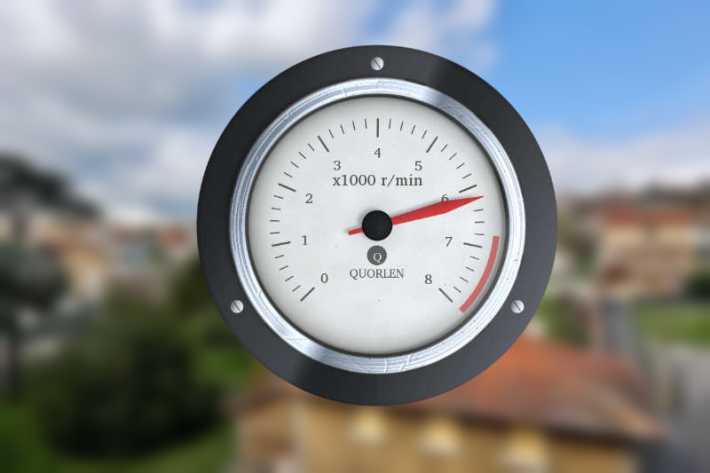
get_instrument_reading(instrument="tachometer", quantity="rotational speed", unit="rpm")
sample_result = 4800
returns 6200
